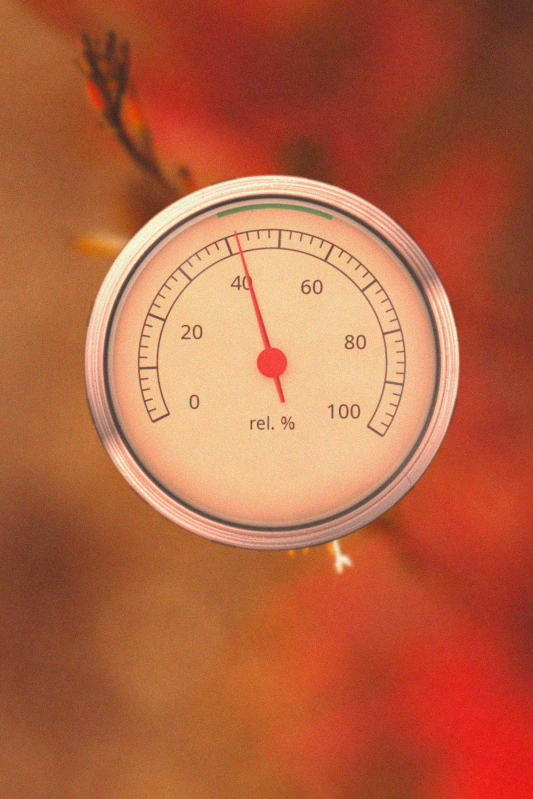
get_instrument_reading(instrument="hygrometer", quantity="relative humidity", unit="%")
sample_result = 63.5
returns 42
